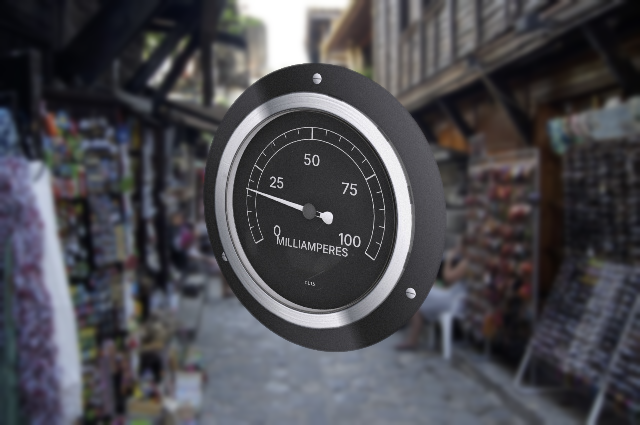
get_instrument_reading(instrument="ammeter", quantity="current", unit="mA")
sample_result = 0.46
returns 17.5
